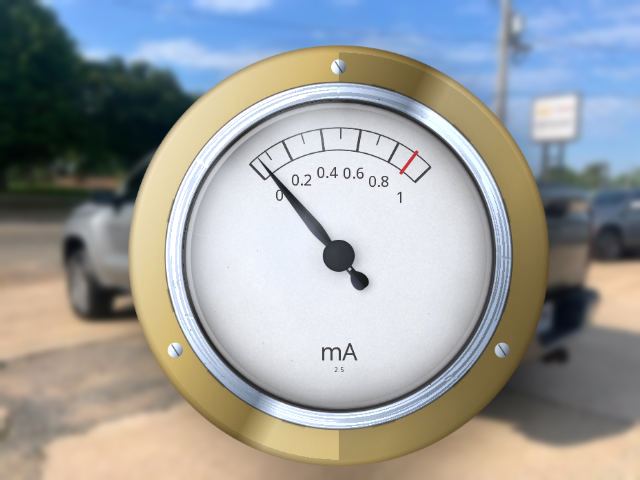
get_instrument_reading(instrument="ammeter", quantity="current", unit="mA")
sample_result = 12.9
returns 0.05
